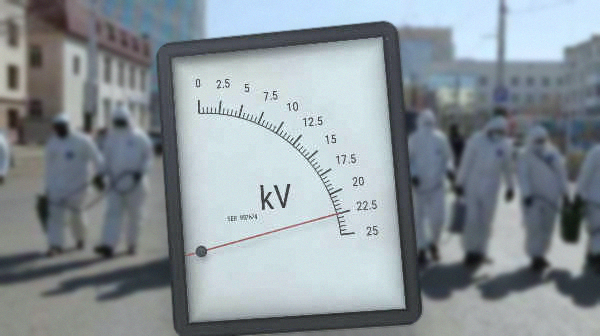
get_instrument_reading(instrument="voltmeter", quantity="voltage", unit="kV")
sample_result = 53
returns 22.5
